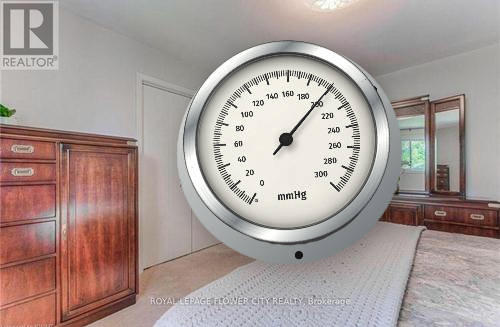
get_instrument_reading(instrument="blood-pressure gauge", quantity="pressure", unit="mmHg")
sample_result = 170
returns 200
